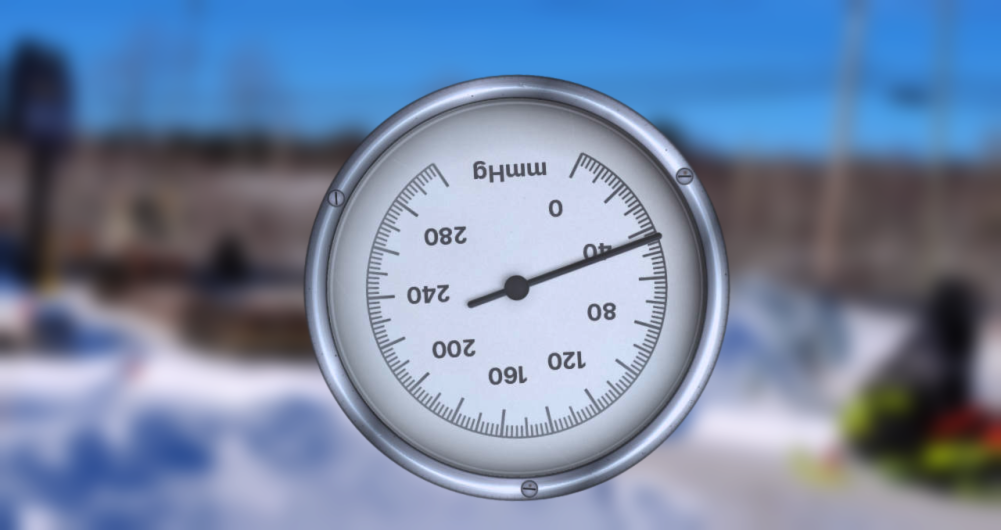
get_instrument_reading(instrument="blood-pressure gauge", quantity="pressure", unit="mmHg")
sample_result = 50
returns 44
